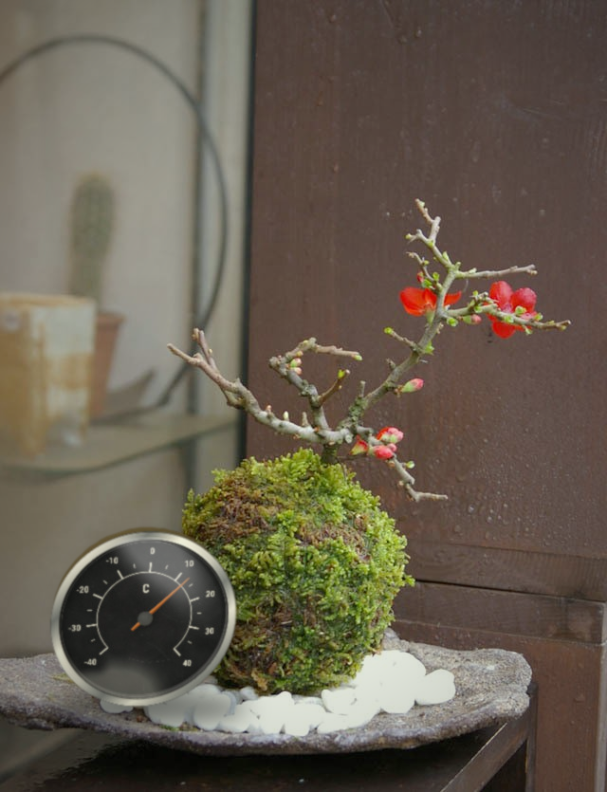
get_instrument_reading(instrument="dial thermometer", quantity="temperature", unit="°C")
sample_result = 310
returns 12.5
